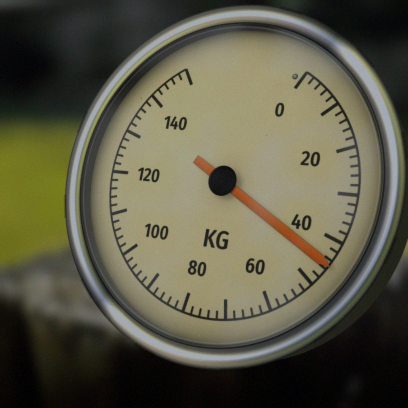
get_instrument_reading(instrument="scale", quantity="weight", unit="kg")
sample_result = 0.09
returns 45
